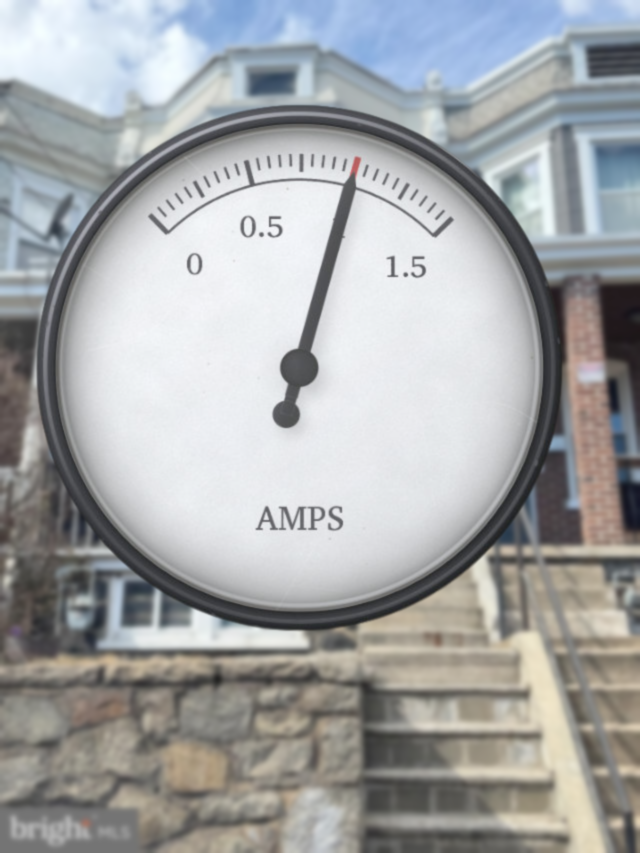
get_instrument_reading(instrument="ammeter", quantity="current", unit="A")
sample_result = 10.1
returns 1
